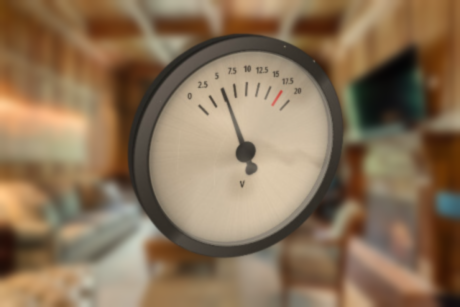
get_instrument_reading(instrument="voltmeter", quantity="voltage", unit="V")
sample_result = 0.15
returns 5
